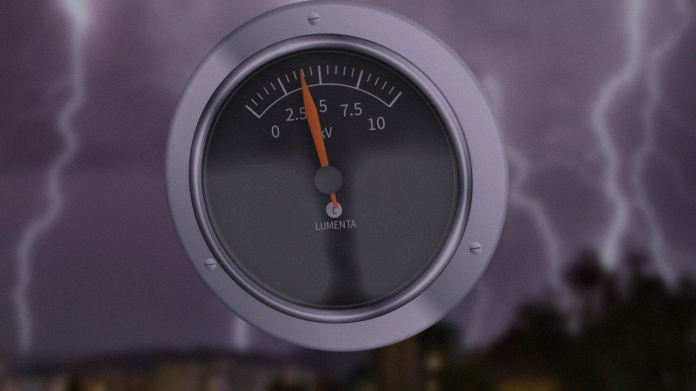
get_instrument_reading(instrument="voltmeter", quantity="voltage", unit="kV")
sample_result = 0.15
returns 4
